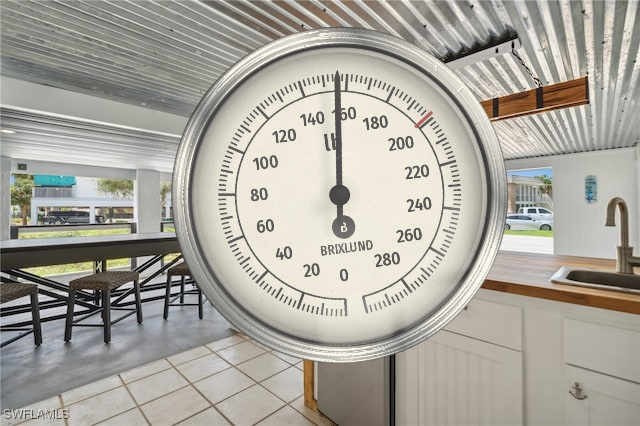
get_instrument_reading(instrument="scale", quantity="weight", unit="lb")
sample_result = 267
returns 156
